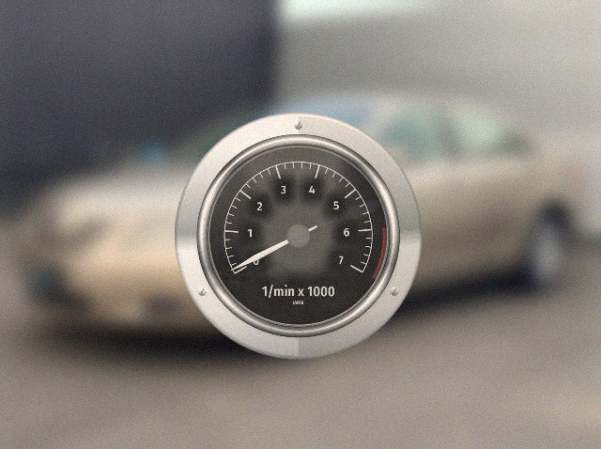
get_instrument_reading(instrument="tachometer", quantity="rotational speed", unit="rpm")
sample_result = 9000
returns 100
